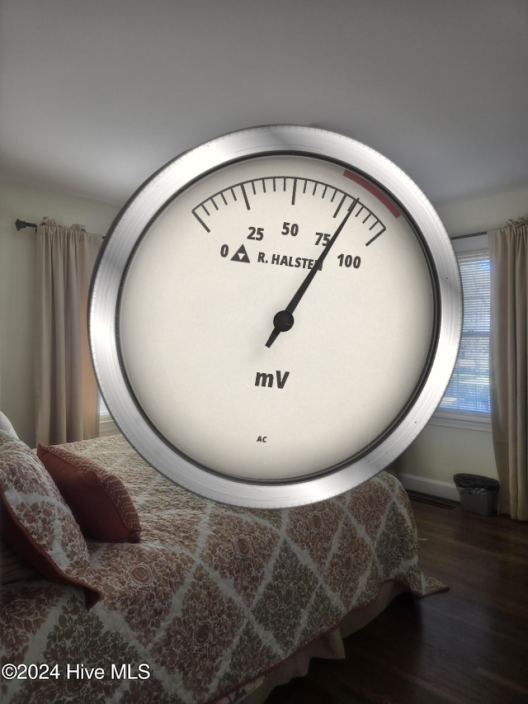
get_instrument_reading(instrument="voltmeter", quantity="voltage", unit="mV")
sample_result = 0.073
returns 80
